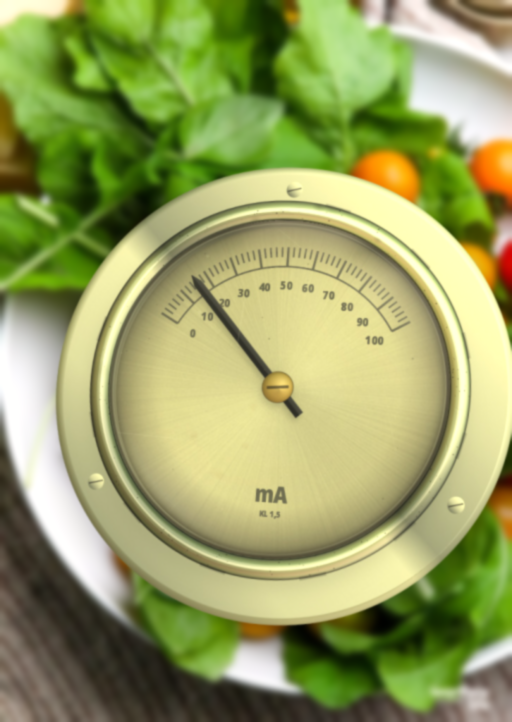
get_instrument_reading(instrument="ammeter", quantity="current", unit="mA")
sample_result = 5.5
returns 16
